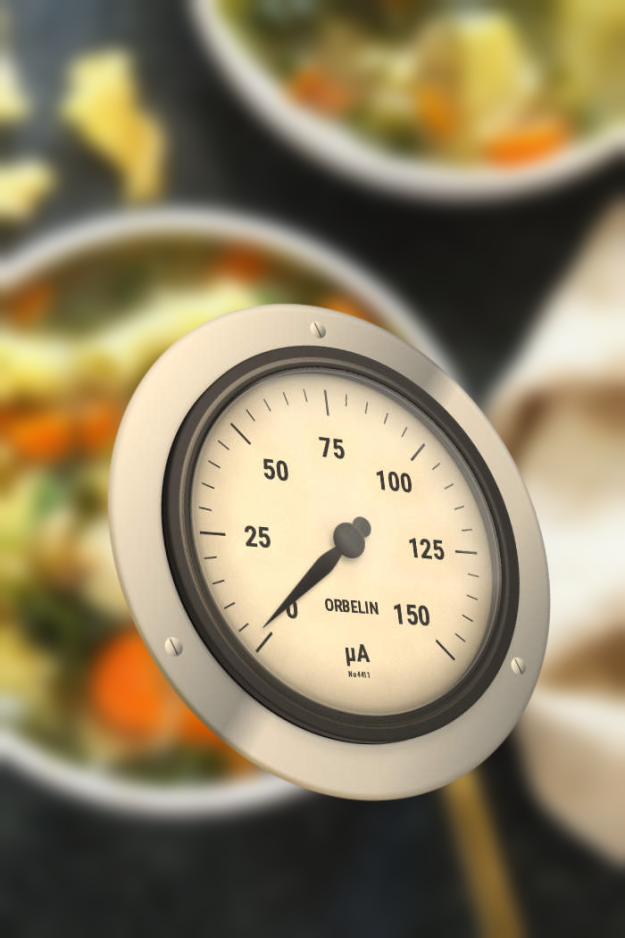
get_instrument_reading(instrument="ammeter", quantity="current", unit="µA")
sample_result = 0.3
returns 2.5
